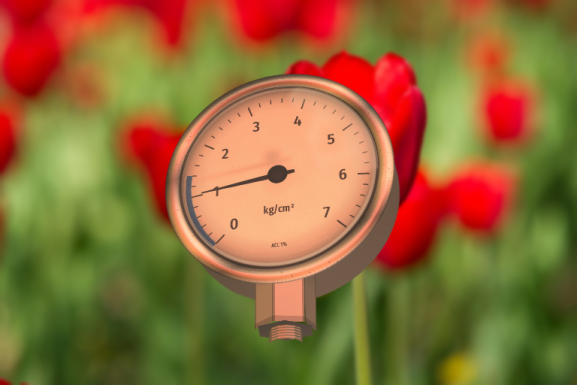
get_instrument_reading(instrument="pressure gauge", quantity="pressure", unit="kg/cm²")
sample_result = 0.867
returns 1
